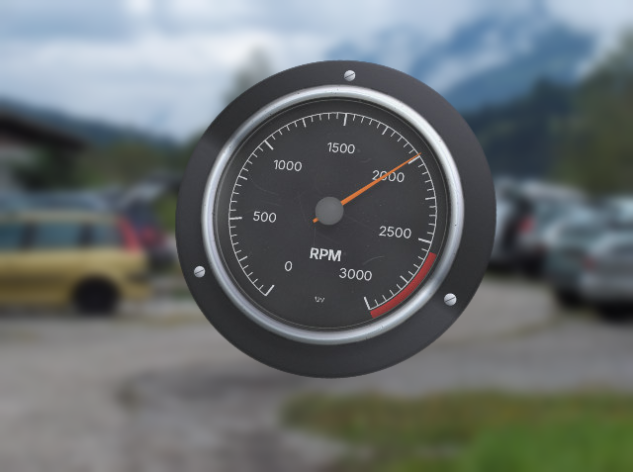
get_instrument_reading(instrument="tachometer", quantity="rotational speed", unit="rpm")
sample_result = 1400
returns 2000
